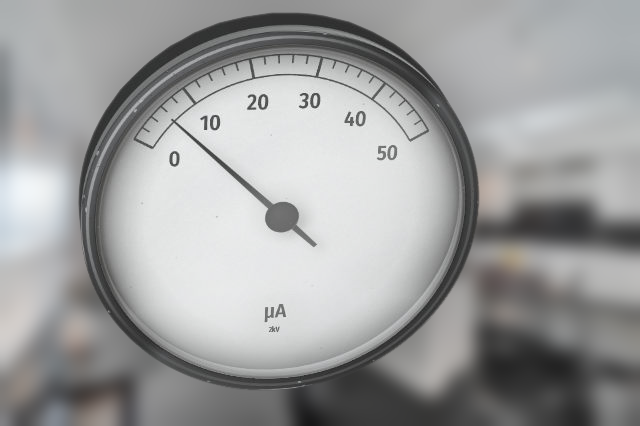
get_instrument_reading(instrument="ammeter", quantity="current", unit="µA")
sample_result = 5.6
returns 6
